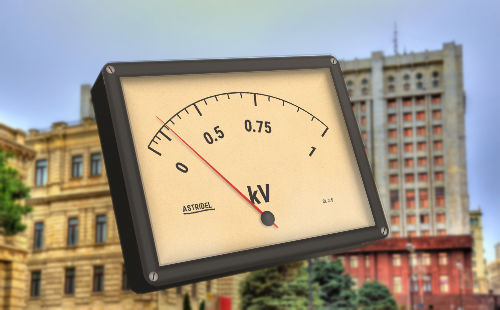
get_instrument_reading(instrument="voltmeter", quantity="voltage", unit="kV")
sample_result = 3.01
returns 0.3
